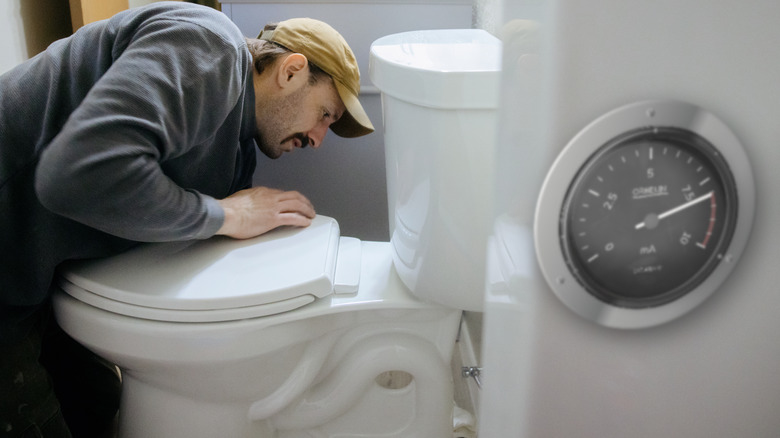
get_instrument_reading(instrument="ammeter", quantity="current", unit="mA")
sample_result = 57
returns 8
